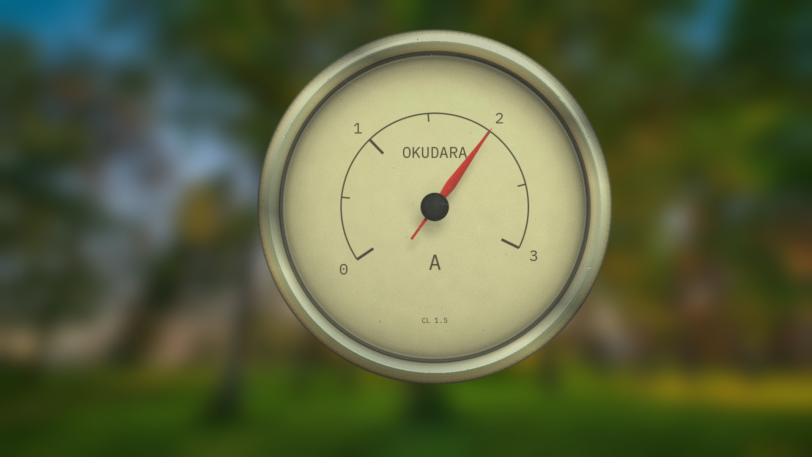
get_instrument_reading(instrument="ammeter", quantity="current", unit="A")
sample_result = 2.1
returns 2
